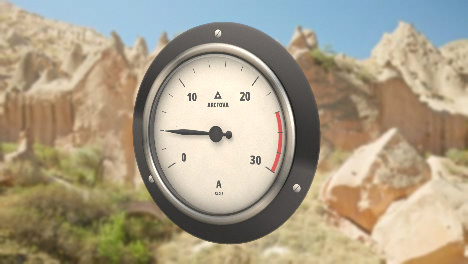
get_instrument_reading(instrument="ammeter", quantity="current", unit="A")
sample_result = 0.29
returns 4
